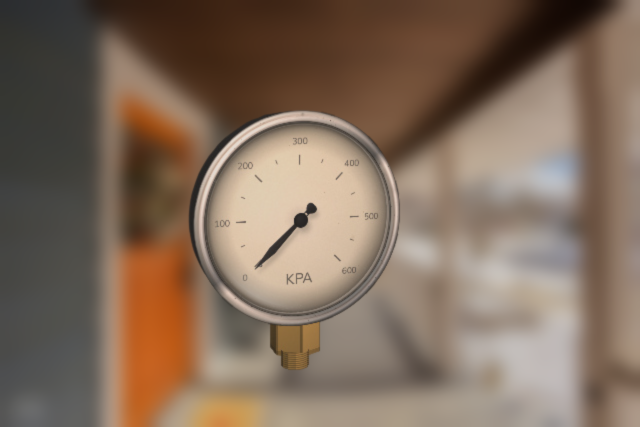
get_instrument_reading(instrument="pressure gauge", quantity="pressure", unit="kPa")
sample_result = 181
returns 0
